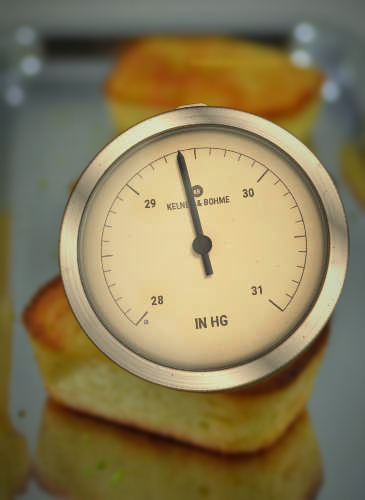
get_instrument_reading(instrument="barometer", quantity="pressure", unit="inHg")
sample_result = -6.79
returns 29.4
